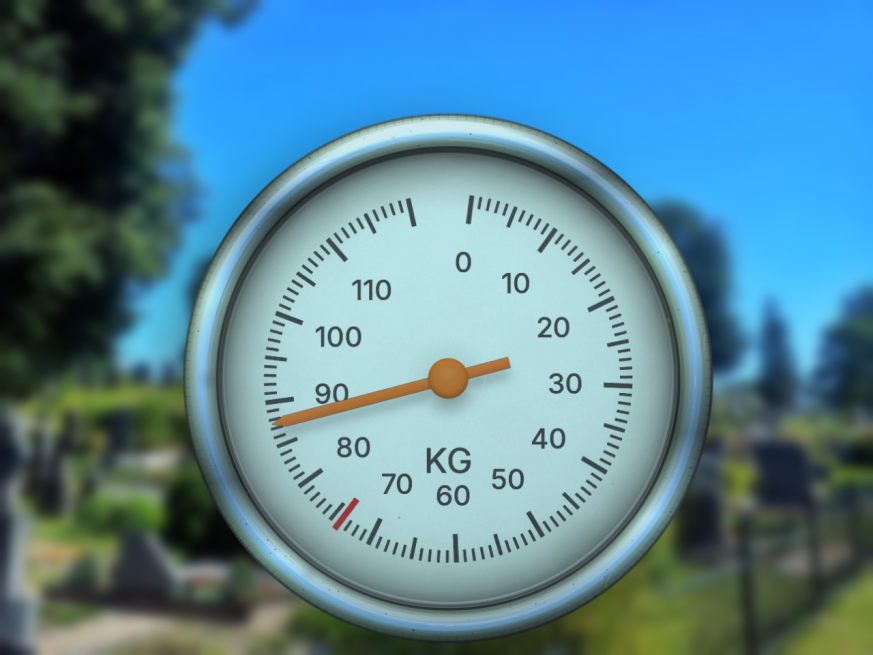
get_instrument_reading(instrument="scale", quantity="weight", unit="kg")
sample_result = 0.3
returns 87.5
